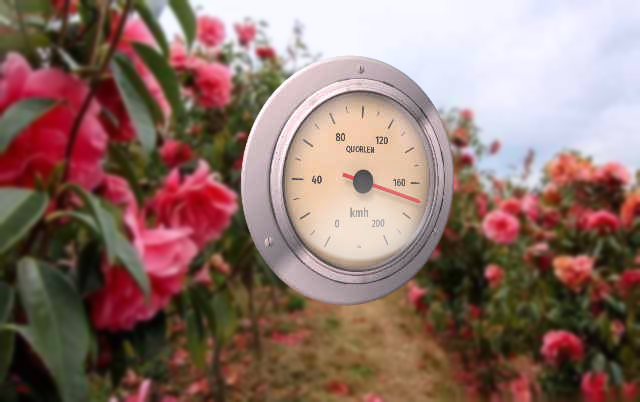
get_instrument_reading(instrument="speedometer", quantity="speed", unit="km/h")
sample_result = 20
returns 170
